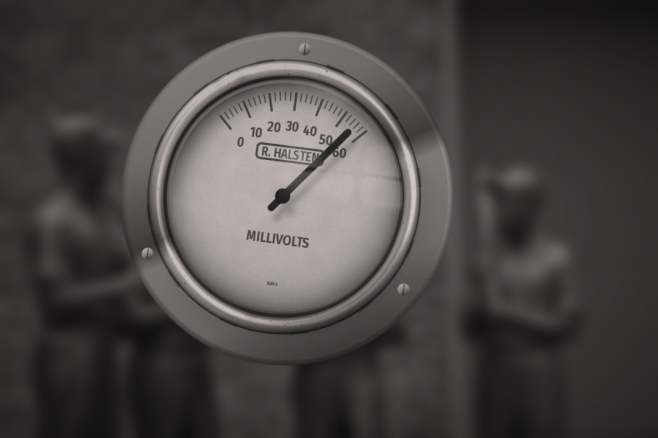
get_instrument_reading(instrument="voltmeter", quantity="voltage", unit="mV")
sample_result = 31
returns 56
